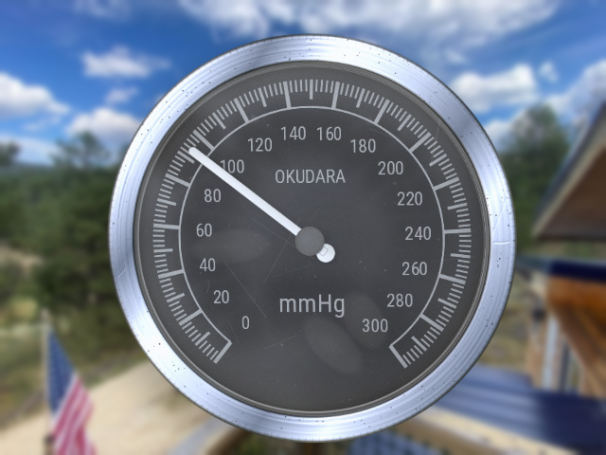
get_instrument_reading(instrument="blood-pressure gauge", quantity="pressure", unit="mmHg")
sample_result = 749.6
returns 94
